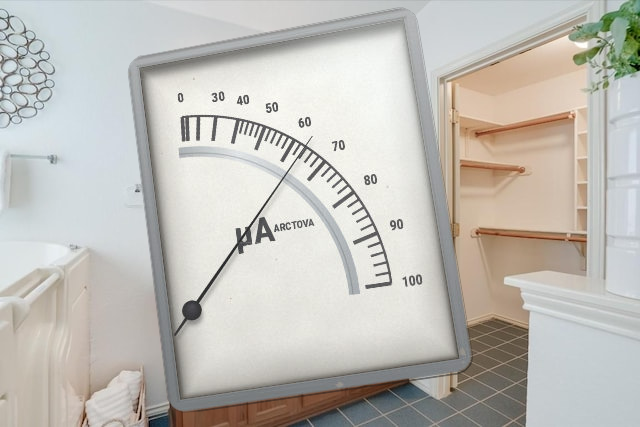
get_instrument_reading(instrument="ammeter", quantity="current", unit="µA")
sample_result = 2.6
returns 64
